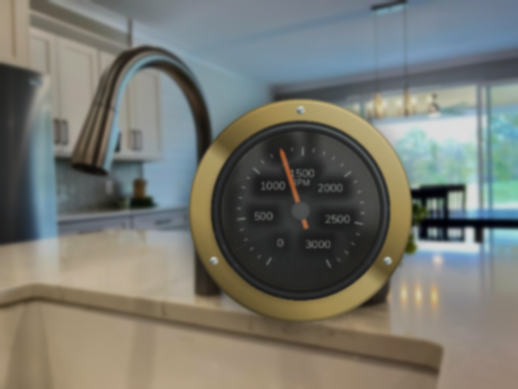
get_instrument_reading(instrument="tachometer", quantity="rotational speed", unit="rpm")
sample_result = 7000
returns 1300
